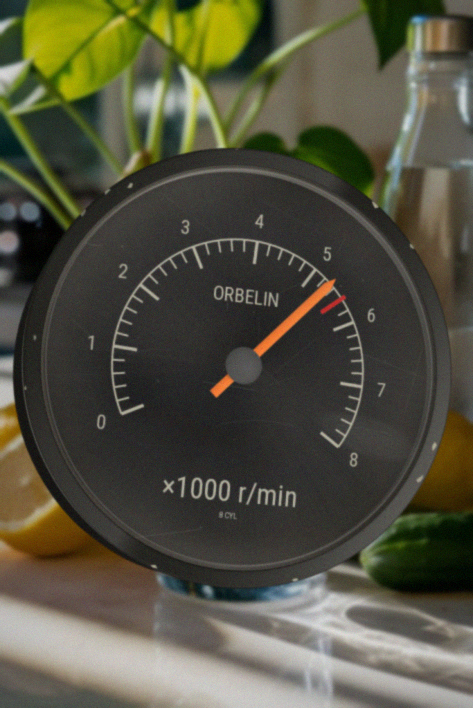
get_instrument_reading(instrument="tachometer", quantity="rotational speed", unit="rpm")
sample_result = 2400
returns 5300
